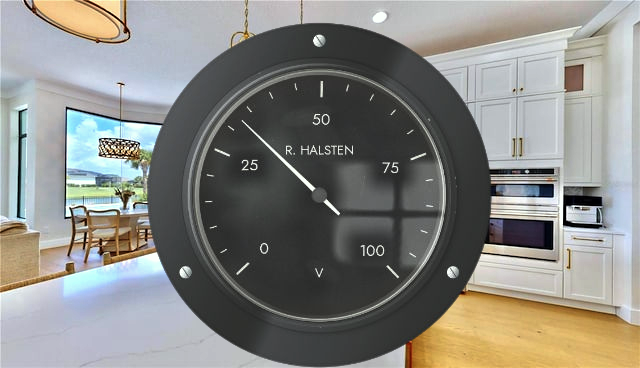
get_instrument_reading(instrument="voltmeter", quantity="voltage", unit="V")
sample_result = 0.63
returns 32.5
